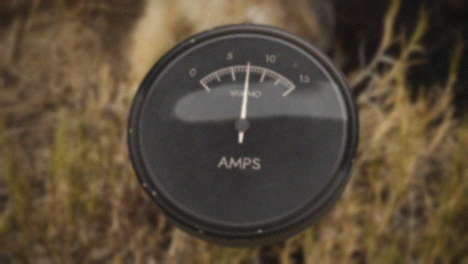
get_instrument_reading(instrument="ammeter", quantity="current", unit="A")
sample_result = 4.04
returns 7.5
